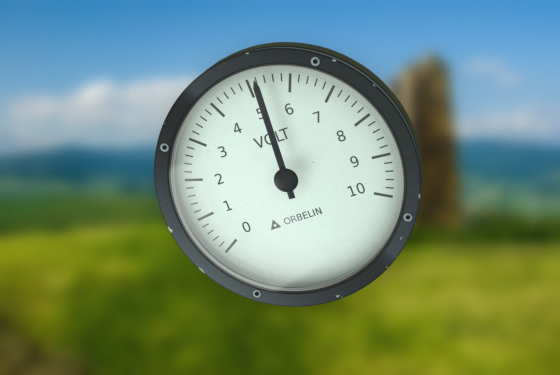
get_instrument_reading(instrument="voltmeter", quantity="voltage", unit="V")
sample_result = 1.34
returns 5.2
